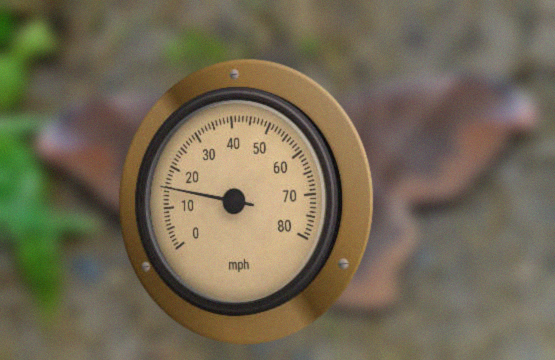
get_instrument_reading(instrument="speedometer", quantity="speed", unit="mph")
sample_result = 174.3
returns 15
